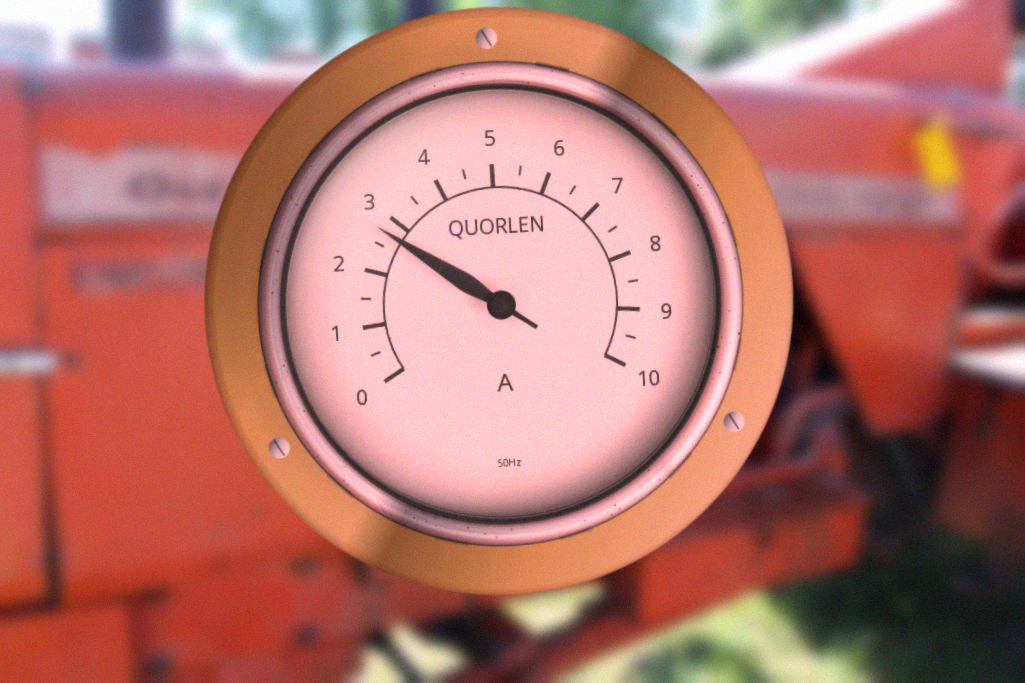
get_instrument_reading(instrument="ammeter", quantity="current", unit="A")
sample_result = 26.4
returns 2.75
